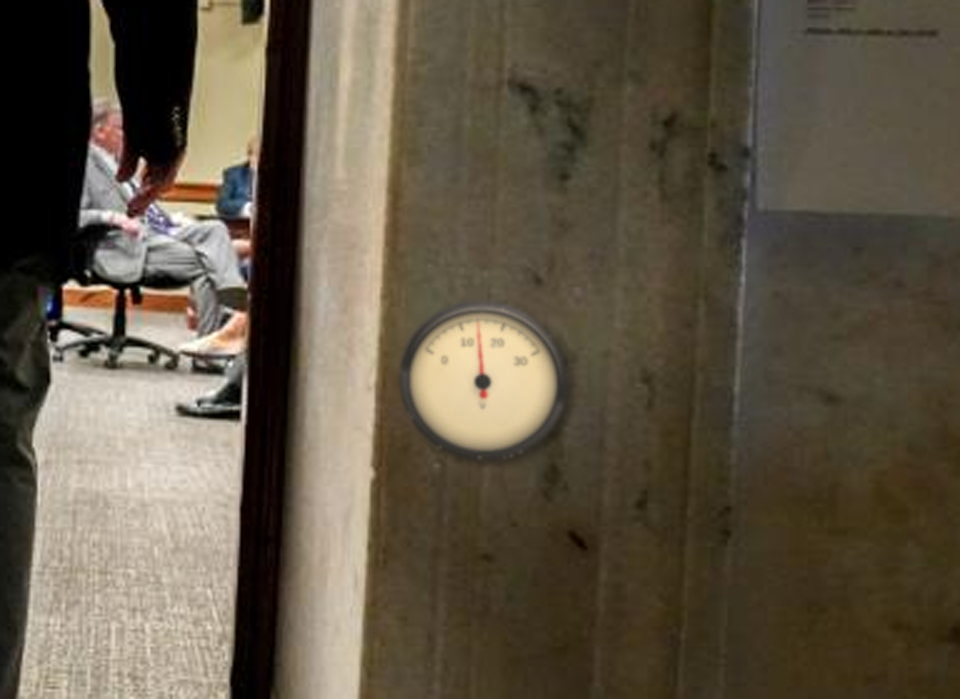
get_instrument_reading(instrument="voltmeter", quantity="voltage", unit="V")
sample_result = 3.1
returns 14
